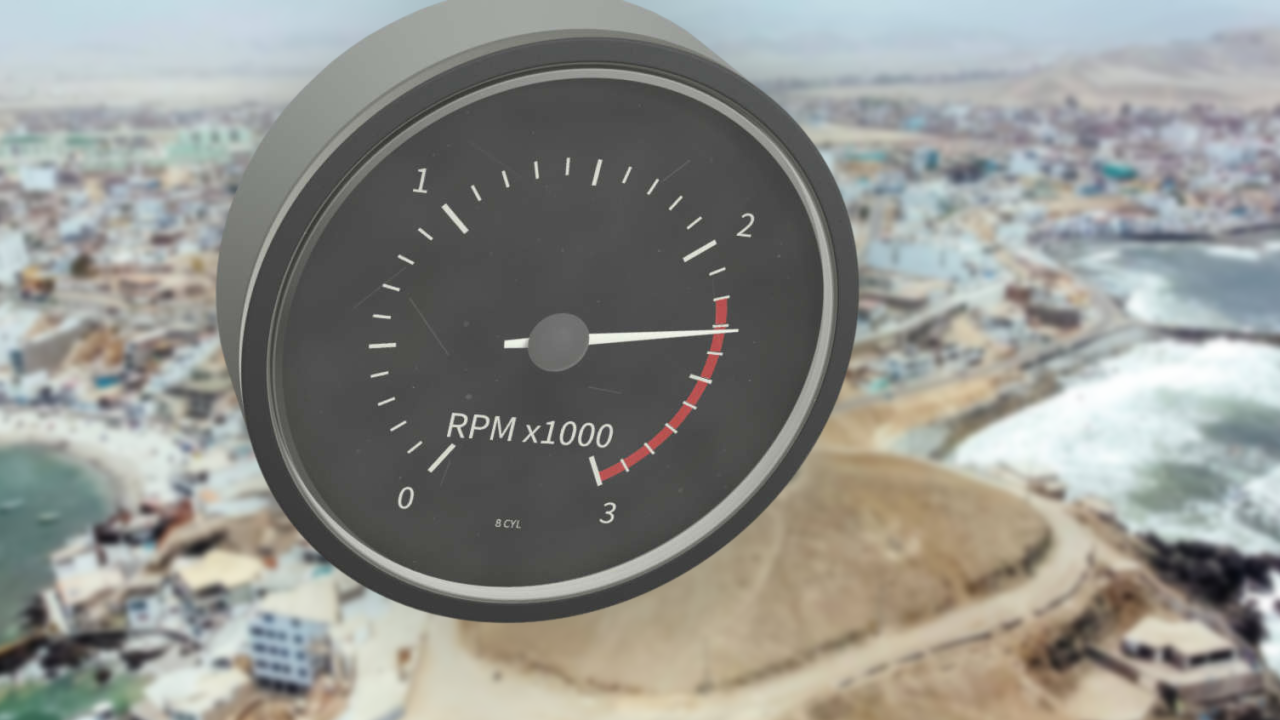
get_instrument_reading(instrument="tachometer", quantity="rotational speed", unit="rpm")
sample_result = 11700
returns 2300
